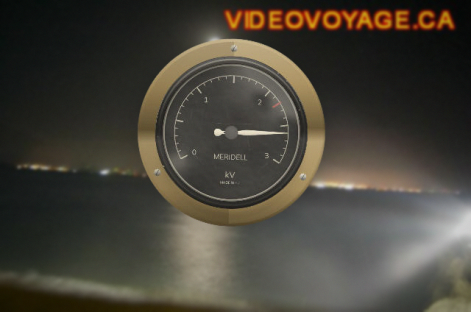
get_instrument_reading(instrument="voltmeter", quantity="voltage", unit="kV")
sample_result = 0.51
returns 2.6
